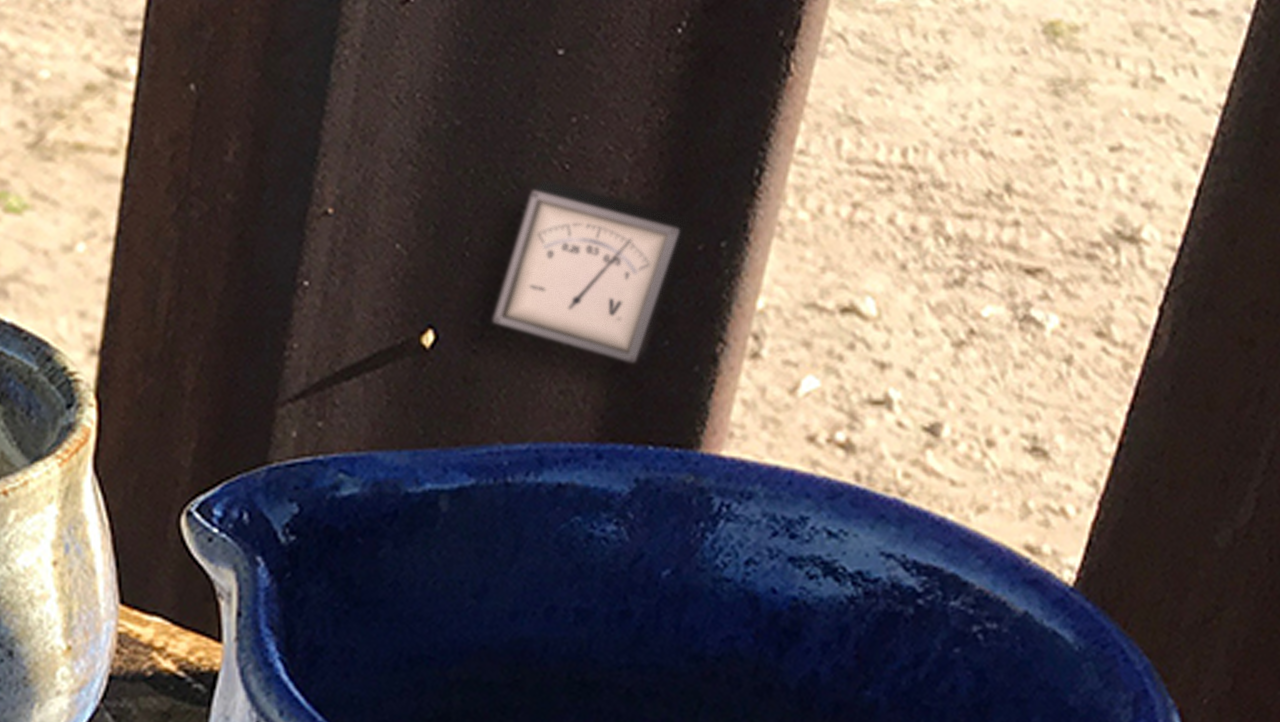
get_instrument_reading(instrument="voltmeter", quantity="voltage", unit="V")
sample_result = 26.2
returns 0.75
